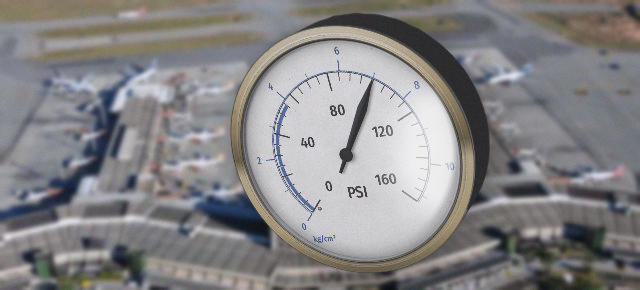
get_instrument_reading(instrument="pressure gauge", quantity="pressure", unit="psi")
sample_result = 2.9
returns 100
